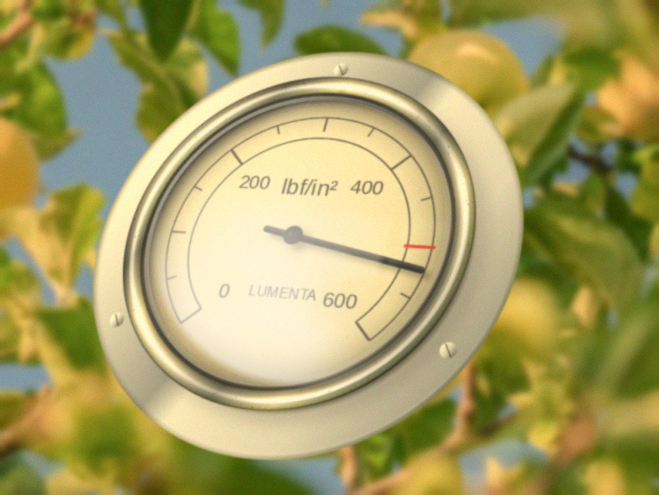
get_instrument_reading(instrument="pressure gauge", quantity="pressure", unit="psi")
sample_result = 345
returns 525
